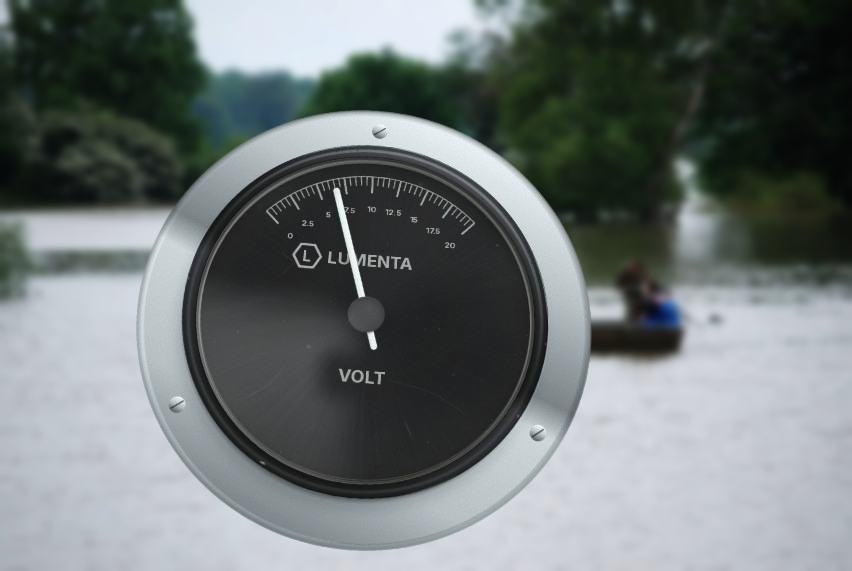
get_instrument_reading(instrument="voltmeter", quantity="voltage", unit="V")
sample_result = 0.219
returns 6.5
